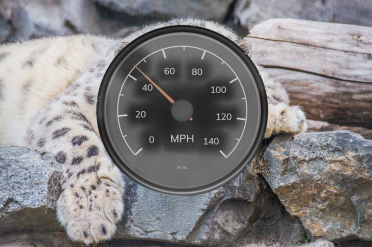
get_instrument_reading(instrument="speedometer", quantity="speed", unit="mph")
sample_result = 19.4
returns 45
